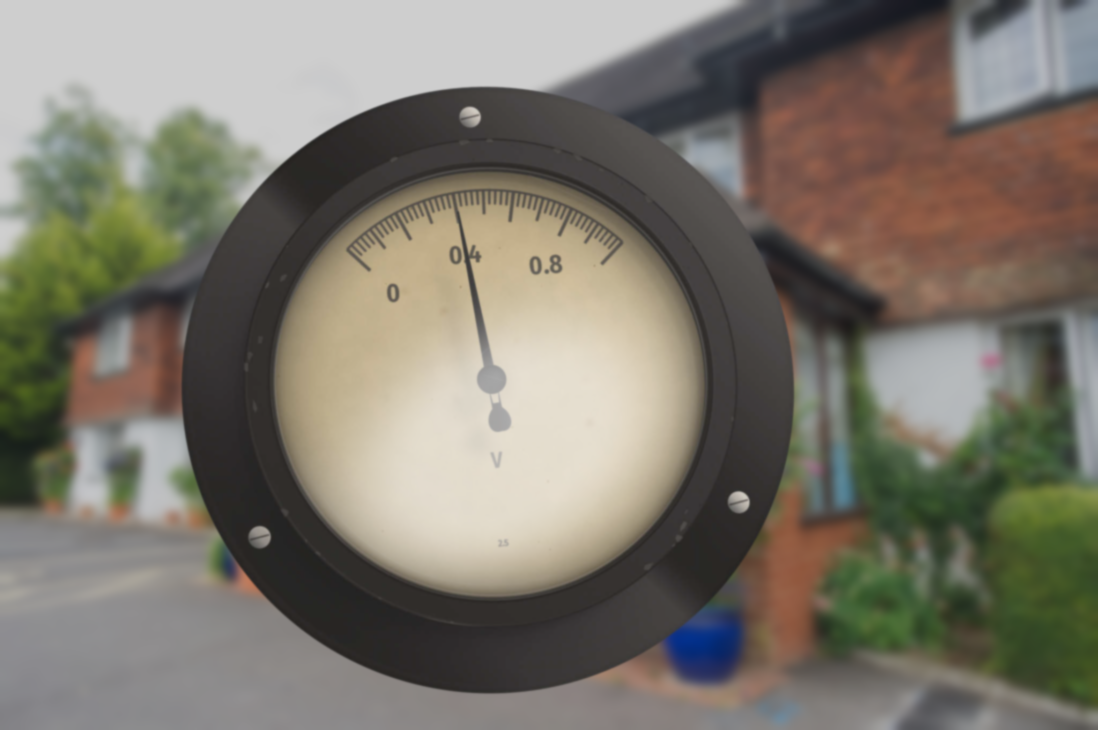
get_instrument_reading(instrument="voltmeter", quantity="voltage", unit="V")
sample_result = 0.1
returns 0.4
